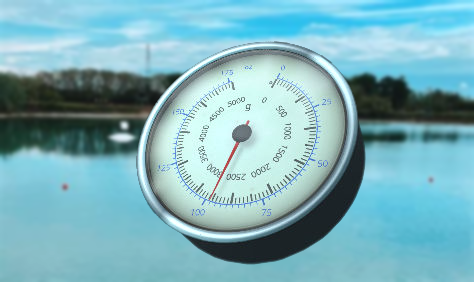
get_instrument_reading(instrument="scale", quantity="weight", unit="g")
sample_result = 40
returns 2750
